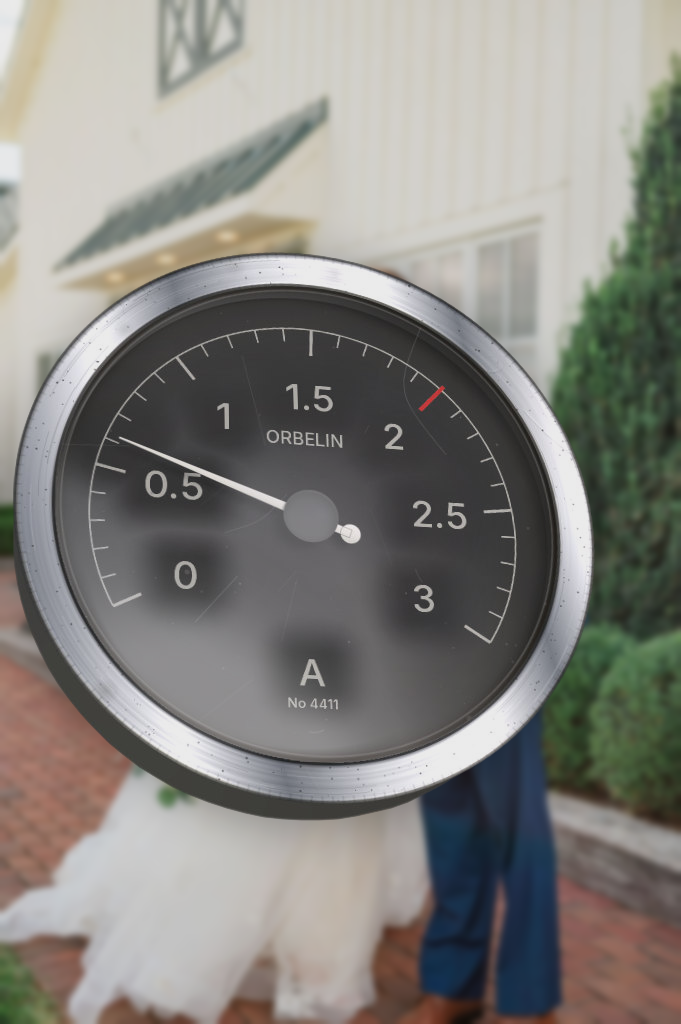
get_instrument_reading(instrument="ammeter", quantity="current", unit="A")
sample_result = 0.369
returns 0.6
